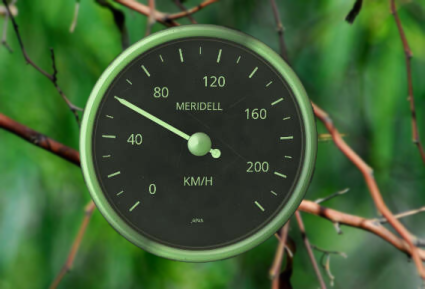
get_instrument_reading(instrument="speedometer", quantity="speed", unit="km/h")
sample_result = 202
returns 60
